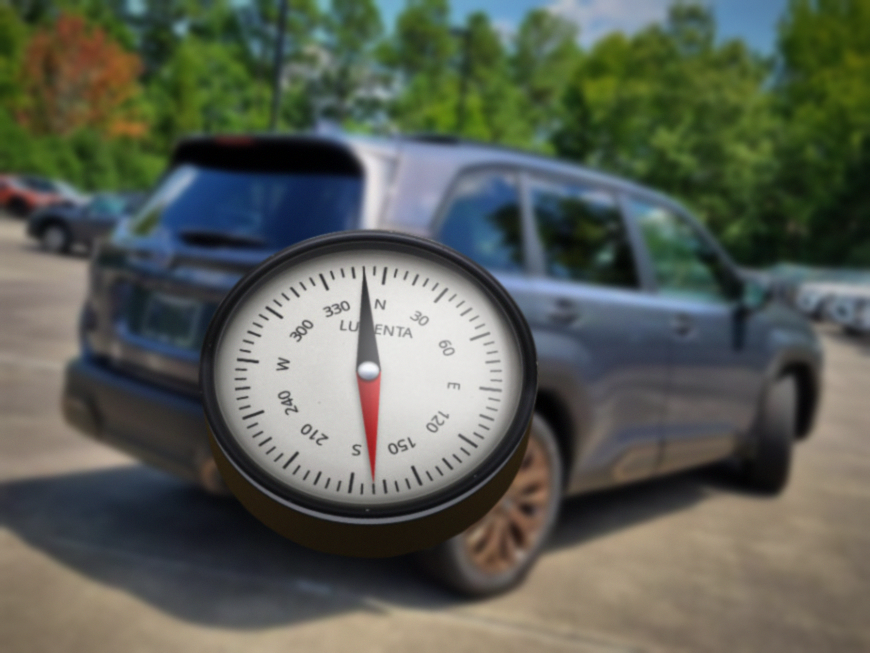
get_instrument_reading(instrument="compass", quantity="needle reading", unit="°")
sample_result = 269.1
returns 170
